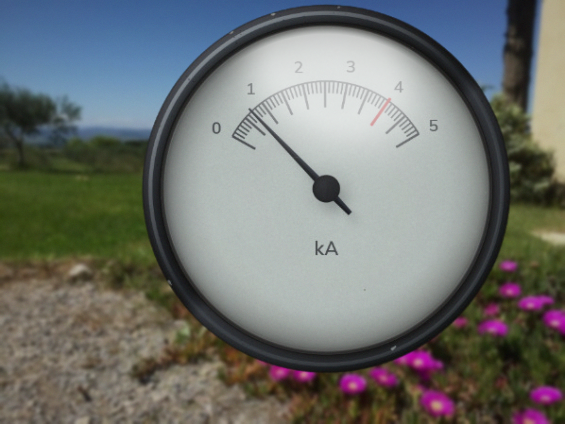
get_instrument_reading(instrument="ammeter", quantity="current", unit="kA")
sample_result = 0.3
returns 0.7
